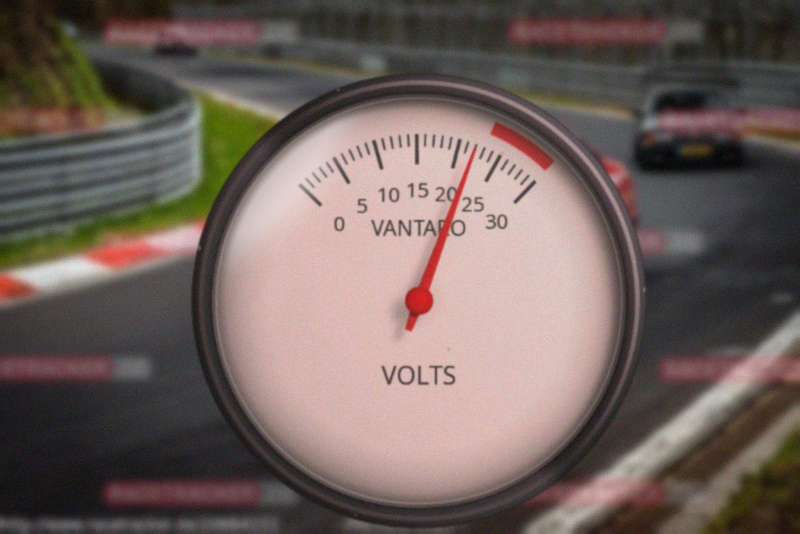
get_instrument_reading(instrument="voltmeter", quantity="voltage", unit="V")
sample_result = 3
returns 22
